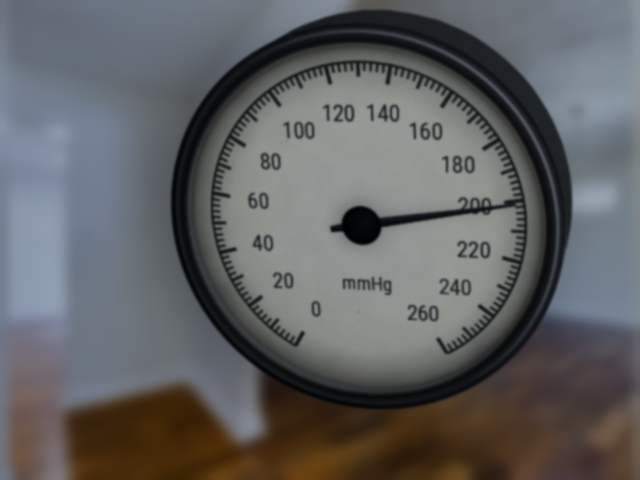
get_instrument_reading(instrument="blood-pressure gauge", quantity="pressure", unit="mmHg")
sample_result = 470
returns 200
